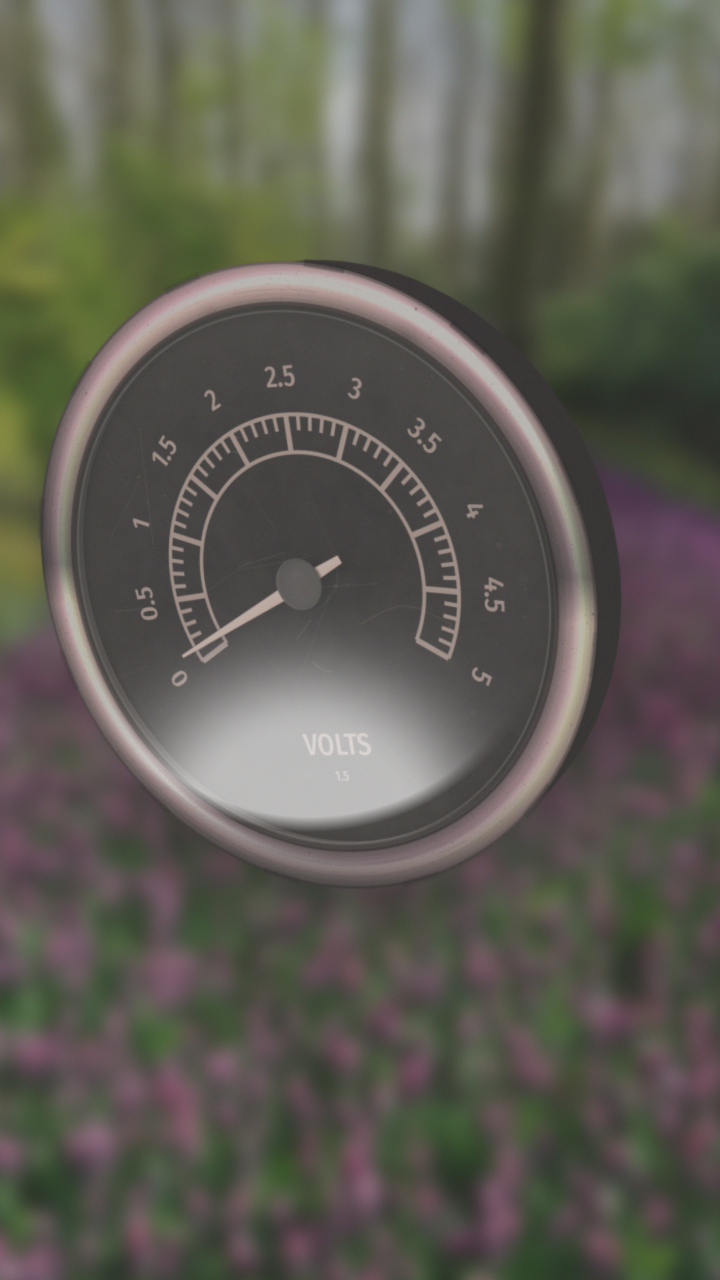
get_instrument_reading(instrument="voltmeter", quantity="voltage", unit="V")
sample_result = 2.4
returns 0.1
